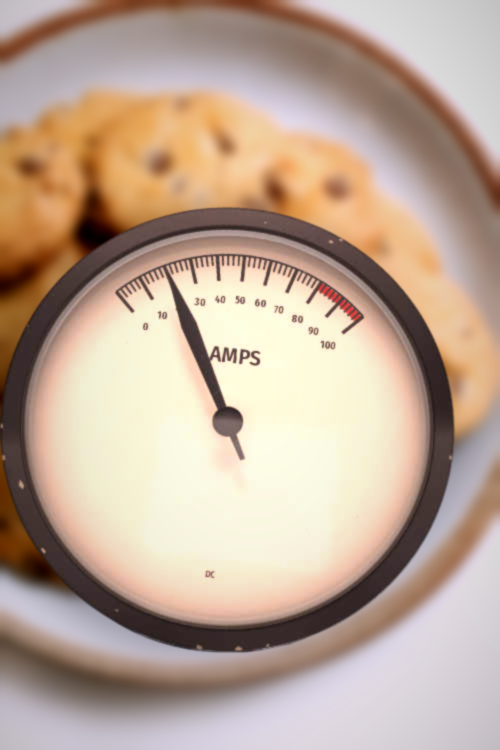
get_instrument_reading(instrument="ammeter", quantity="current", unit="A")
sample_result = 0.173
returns 20
